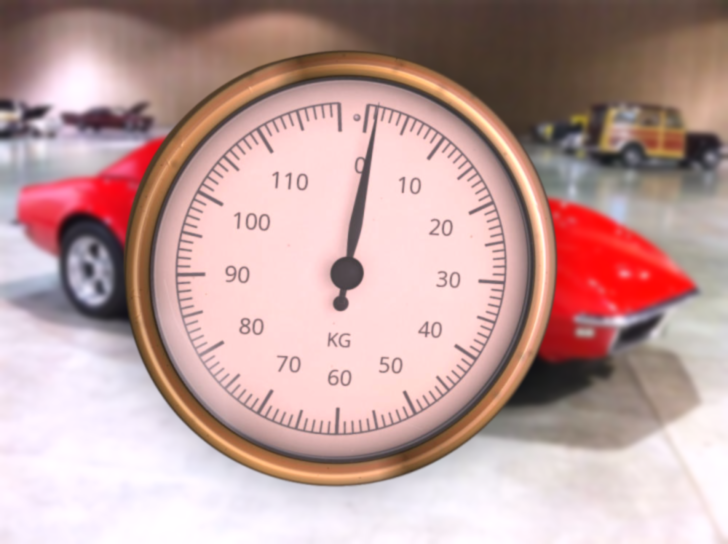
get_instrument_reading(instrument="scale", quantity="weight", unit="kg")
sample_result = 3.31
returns 1
